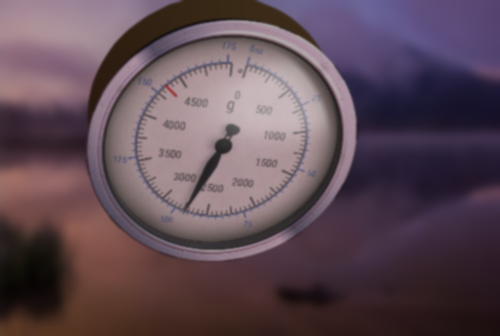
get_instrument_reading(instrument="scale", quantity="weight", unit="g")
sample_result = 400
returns 2750
